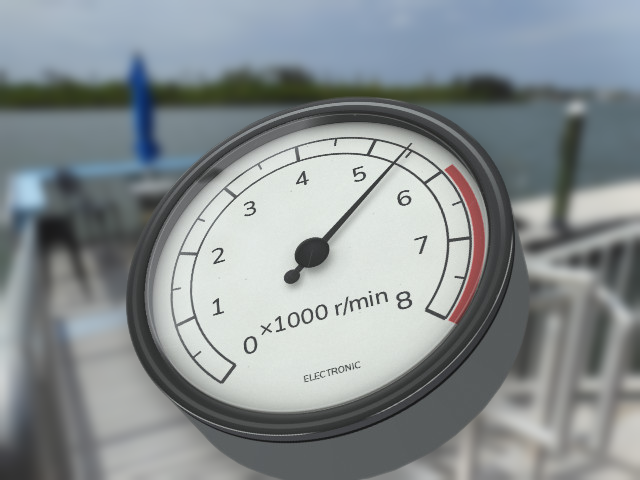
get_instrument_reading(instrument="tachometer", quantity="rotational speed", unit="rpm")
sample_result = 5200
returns 5500
